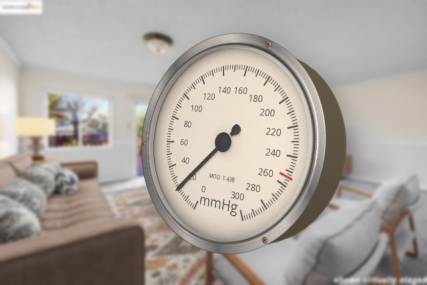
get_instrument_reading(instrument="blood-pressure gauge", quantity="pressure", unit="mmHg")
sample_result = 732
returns 20
